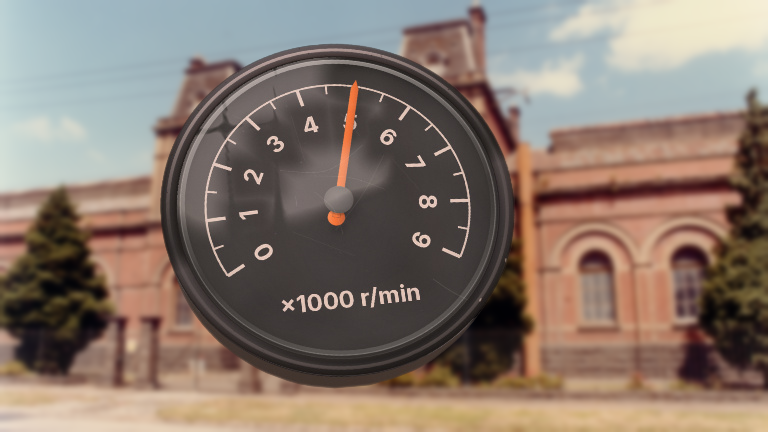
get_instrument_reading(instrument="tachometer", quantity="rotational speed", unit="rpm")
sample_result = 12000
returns 5000
